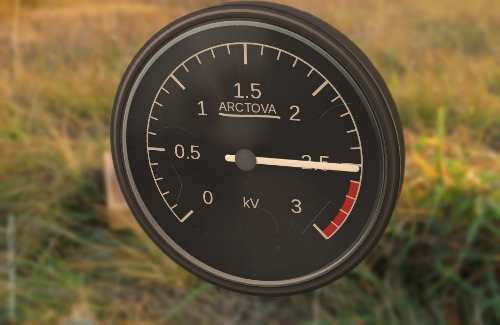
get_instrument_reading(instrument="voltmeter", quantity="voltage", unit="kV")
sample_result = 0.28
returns 2.5
